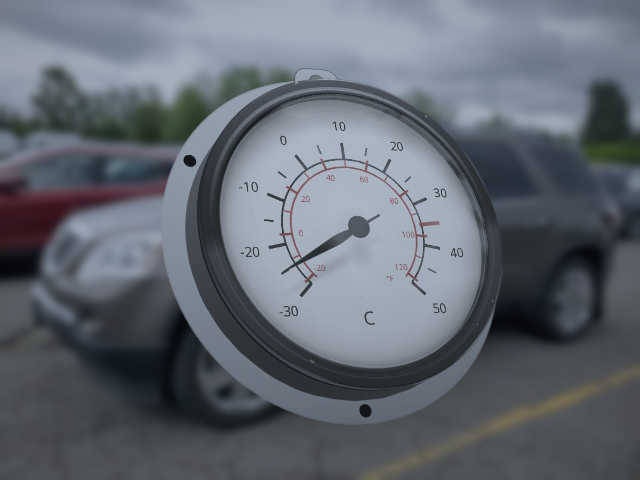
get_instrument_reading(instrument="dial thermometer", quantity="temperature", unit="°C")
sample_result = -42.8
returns -25
